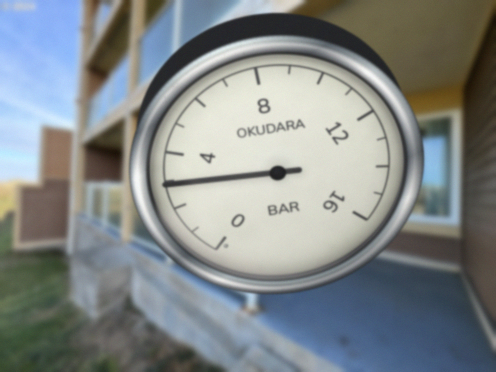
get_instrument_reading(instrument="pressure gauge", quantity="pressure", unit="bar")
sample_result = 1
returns 3
